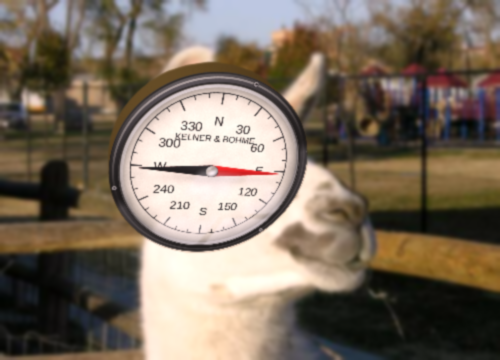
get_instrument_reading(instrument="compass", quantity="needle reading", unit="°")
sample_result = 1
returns 90
